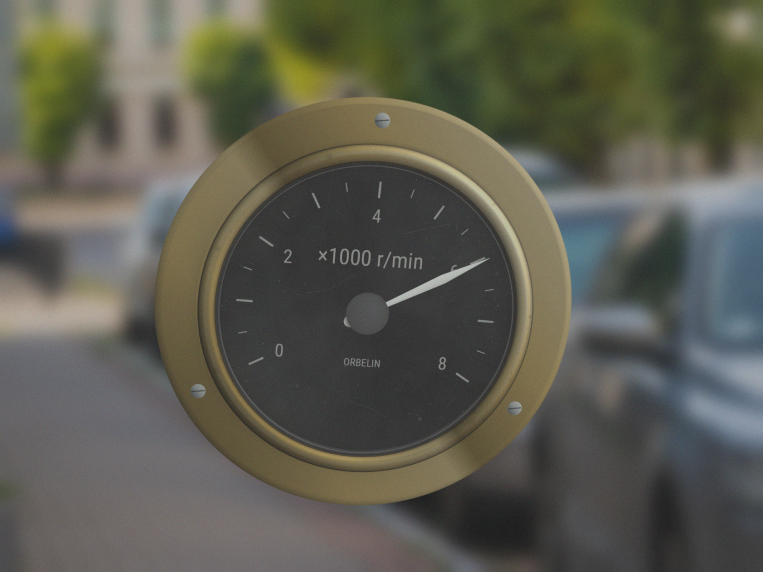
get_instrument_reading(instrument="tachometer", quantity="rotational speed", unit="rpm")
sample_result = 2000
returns 6000
